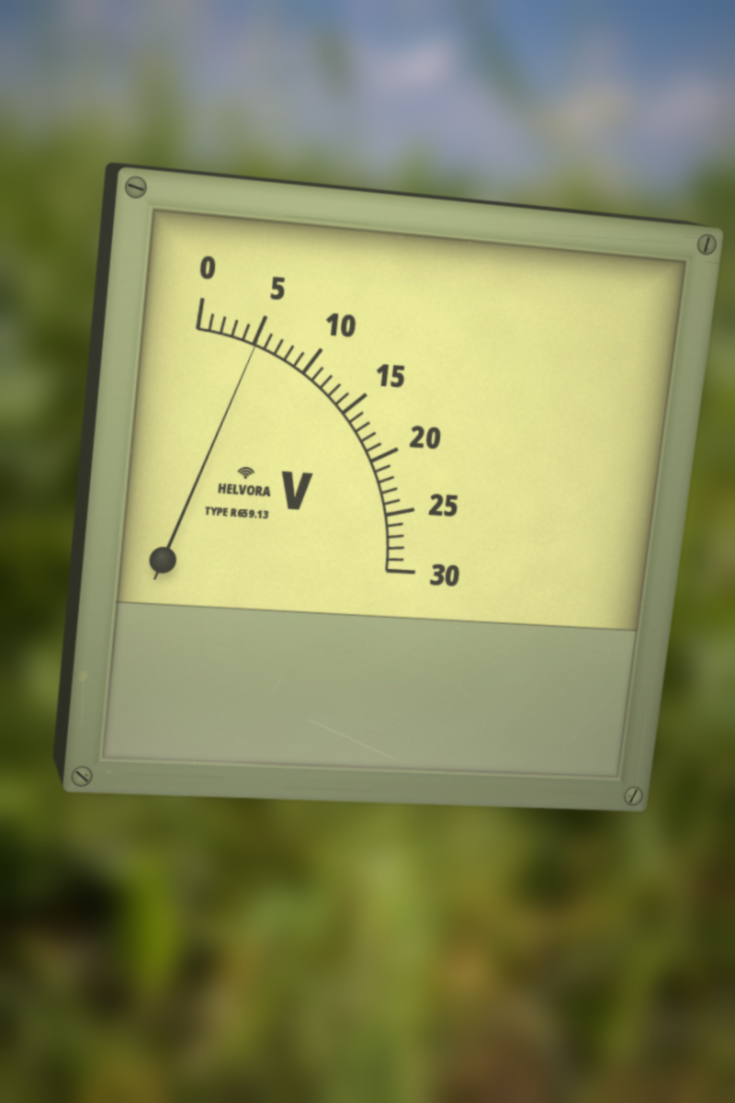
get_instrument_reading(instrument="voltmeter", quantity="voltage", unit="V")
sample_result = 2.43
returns 5
